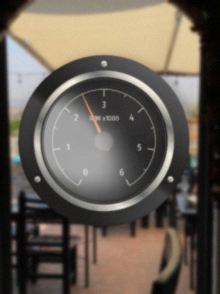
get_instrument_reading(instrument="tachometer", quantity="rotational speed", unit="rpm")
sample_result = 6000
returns 2500
